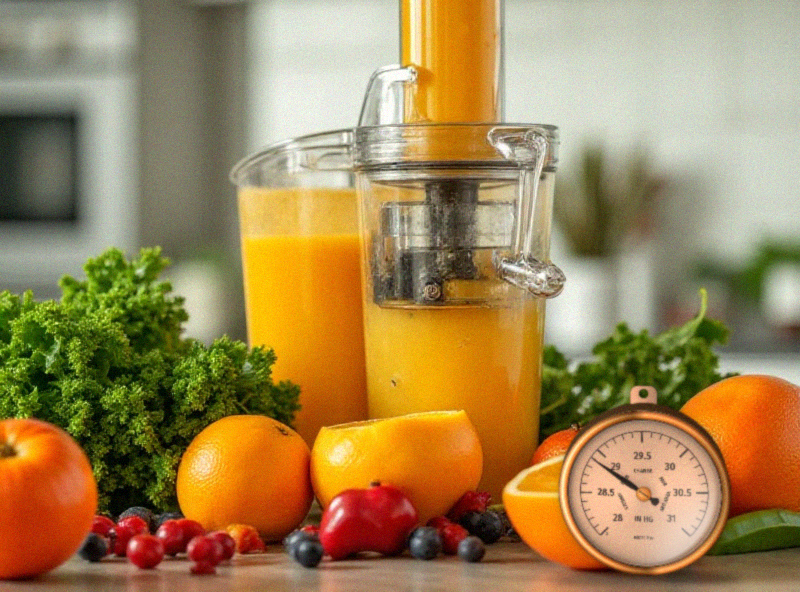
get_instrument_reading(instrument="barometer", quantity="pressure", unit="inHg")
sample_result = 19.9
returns 28.9
